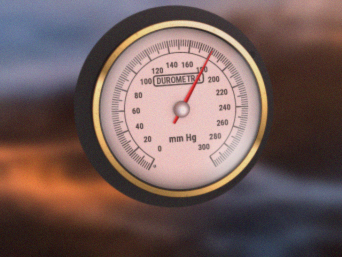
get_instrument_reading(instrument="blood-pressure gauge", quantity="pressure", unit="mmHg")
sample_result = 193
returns 180
